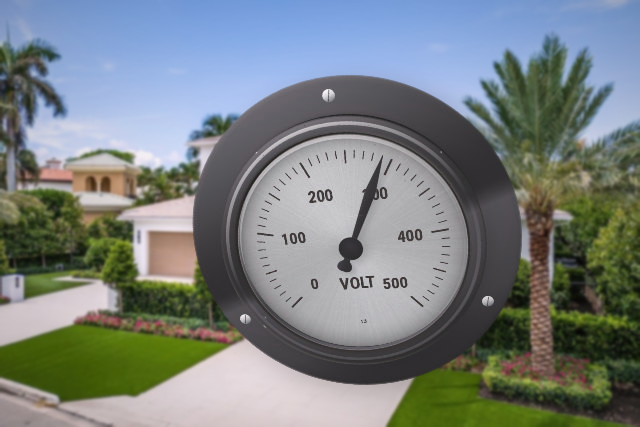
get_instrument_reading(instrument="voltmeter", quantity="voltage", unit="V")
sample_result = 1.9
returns 290
